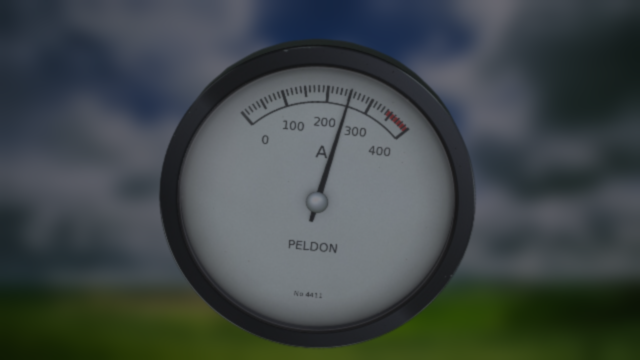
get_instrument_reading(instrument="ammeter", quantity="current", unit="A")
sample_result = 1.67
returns 250
